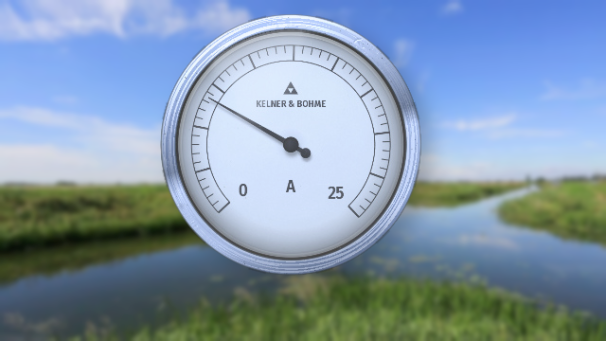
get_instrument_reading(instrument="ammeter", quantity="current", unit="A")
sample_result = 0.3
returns 6.75
